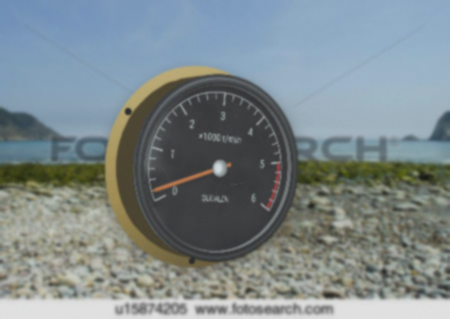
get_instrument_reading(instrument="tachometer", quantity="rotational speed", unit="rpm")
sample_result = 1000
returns 200
